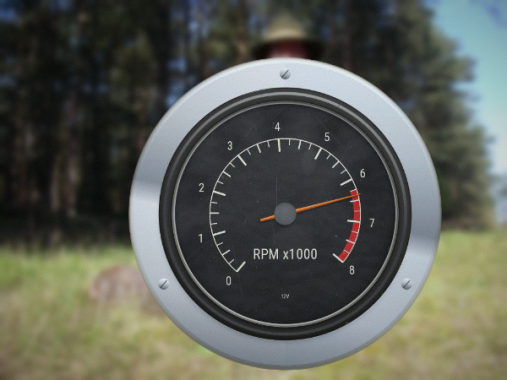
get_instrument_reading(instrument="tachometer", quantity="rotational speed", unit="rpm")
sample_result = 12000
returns 6375
